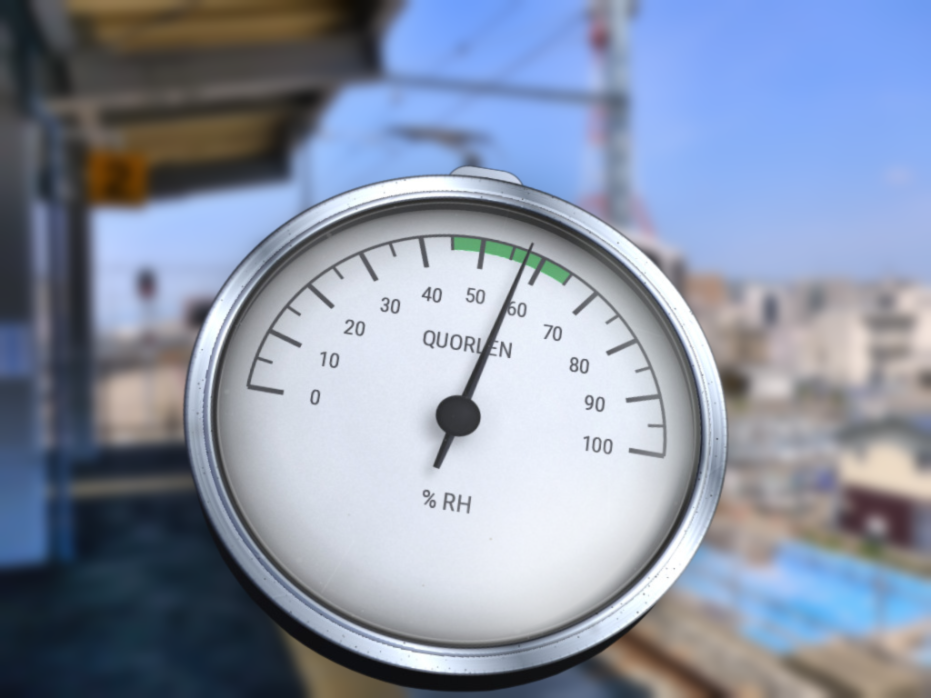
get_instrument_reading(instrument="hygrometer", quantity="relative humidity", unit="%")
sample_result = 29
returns 57.5
